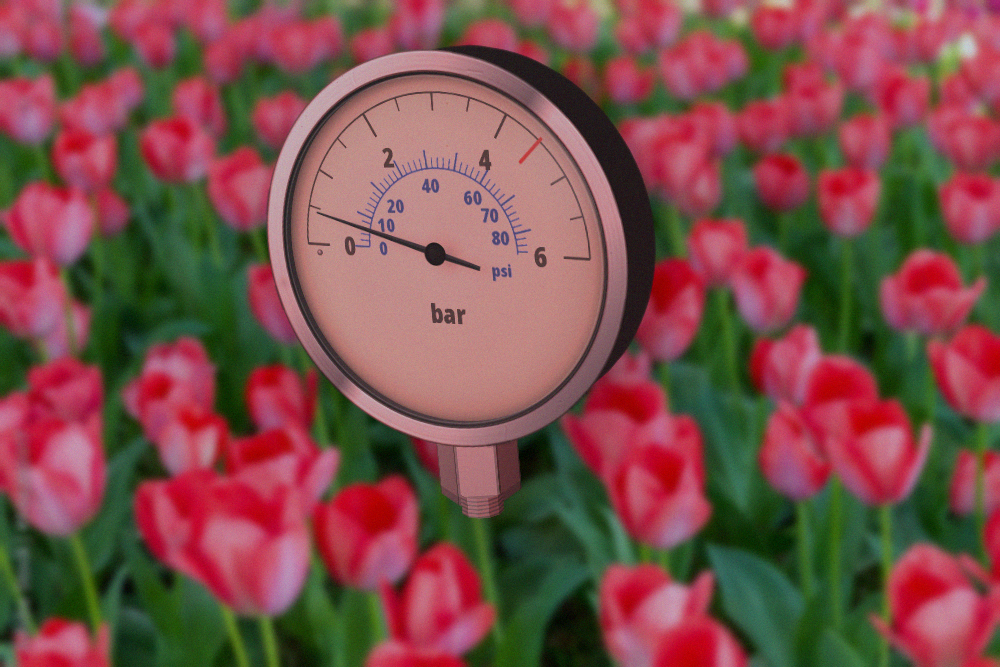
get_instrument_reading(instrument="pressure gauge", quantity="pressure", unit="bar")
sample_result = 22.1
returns 0.5
